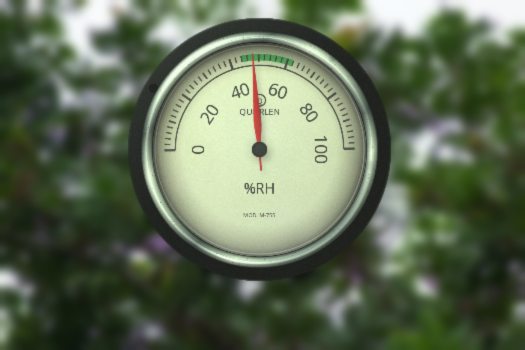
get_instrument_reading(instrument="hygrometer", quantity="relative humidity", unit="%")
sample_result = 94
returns 48
